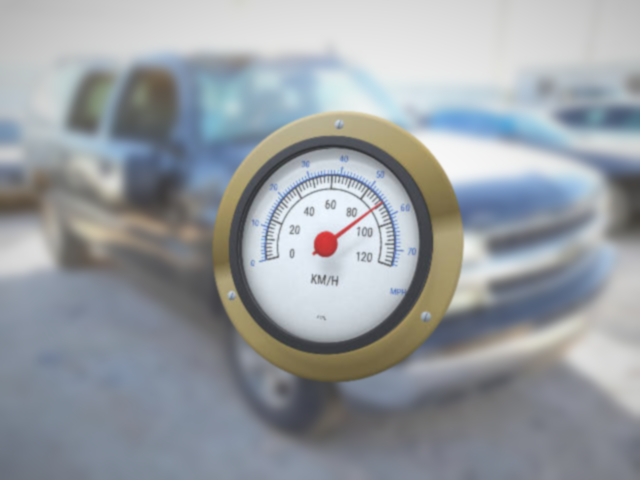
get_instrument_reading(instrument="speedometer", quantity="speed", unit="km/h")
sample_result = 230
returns 90
